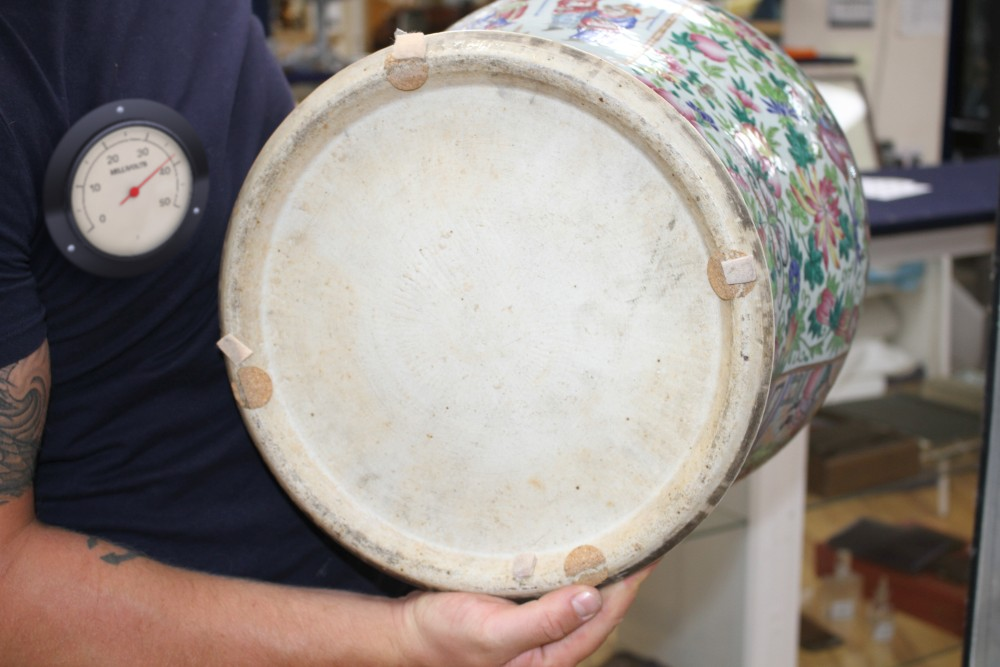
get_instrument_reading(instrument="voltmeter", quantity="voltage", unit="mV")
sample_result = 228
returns 37.5
